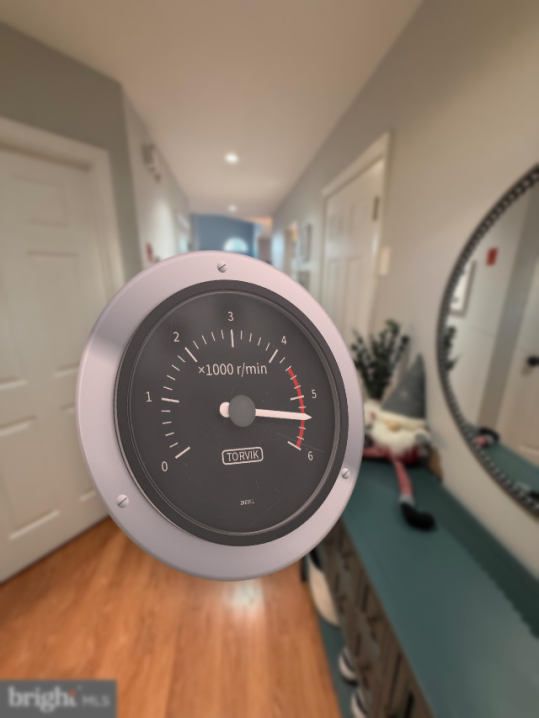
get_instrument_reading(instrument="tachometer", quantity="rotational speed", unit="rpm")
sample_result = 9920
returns 5400
